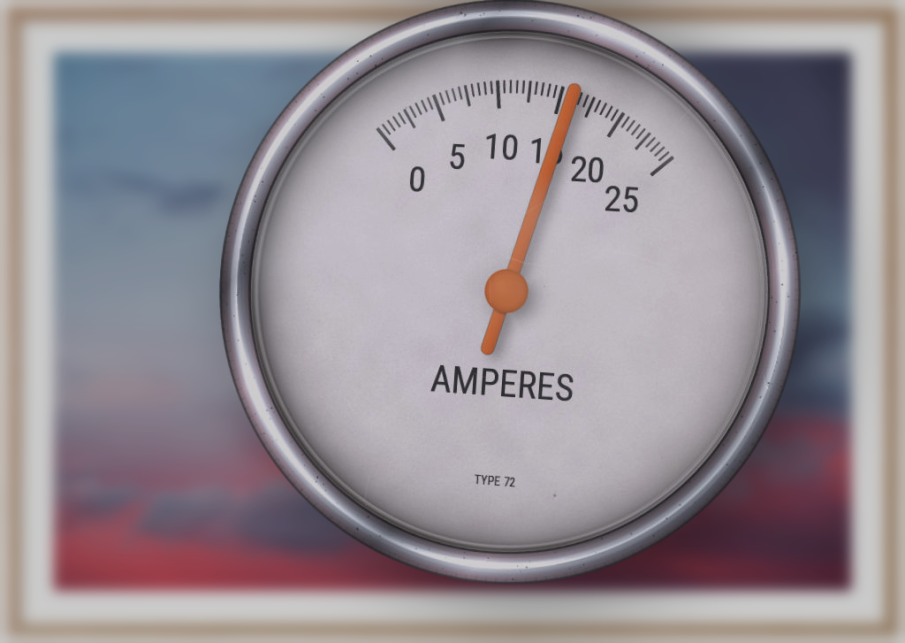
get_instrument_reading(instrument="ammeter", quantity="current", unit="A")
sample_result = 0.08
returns 16
